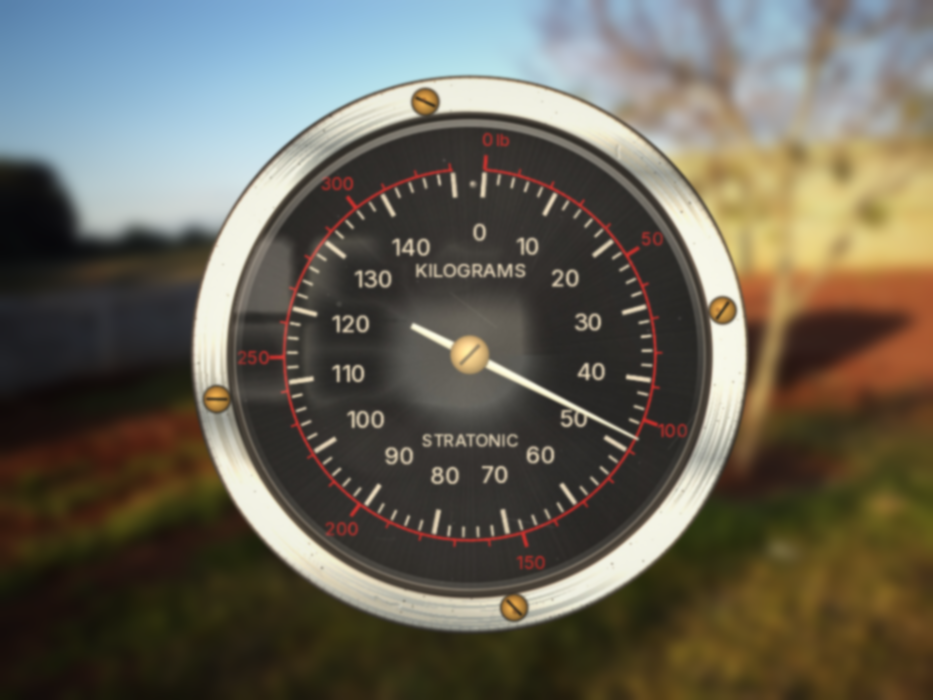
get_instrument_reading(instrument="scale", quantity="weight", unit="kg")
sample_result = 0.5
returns 48
